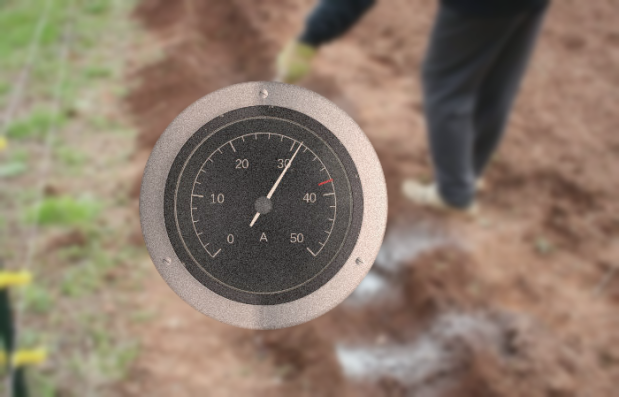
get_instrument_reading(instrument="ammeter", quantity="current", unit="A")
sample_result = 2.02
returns 31
